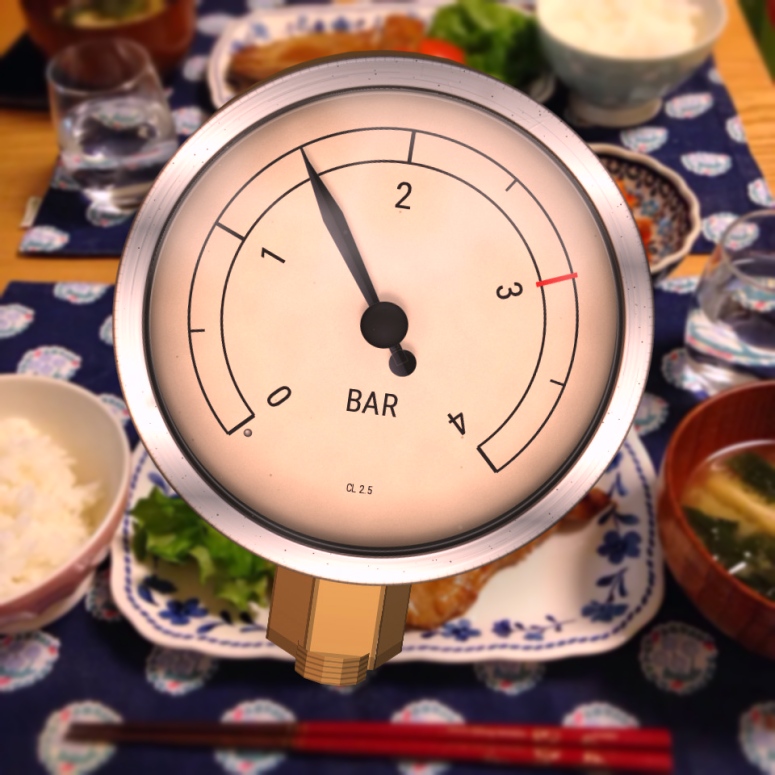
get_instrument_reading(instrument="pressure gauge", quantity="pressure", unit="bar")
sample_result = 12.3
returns 1.5
